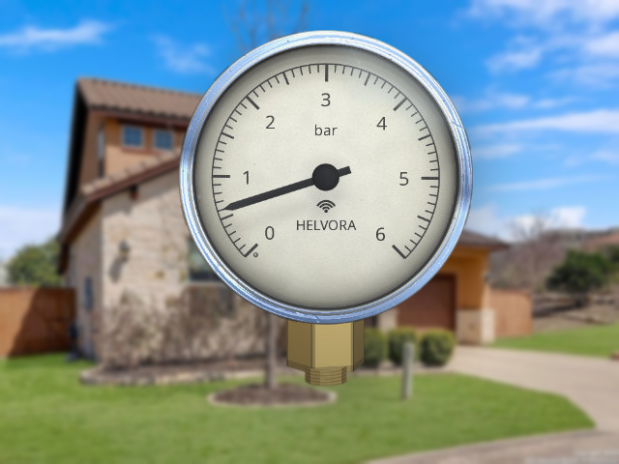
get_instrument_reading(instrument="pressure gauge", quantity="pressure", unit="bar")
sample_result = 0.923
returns 0.6
